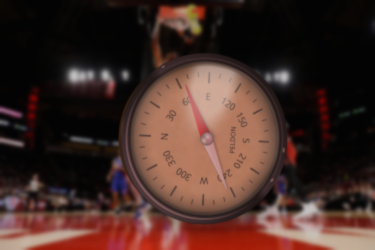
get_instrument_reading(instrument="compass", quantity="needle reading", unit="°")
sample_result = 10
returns 65
